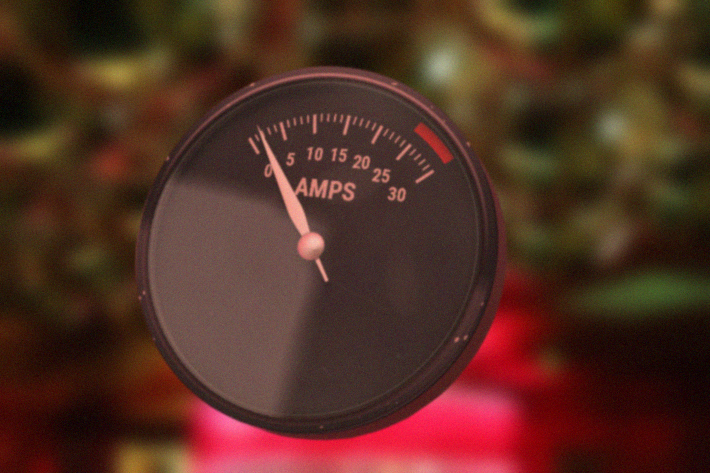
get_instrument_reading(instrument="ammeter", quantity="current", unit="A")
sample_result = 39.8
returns 2
